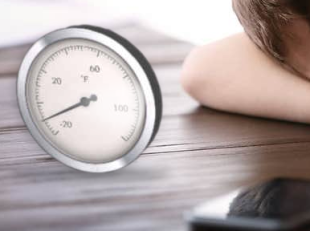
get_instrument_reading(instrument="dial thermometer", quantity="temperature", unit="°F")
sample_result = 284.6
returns -10
